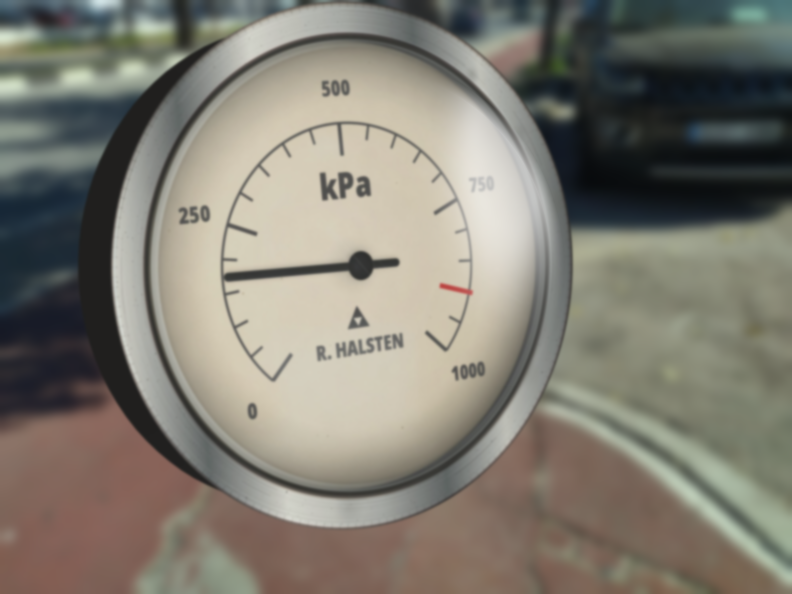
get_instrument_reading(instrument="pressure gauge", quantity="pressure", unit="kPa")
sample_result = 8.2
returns 175
